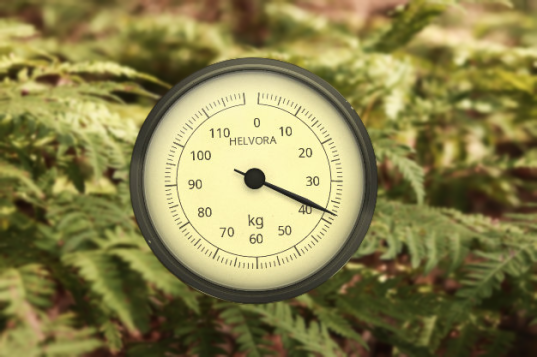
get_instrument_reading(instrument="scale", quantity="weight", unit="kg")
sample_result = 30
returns 38
